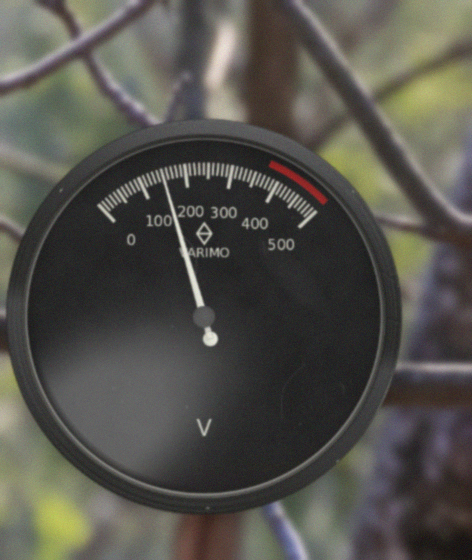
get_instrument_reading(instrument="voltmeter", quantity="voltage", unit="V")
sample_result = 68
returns 150
